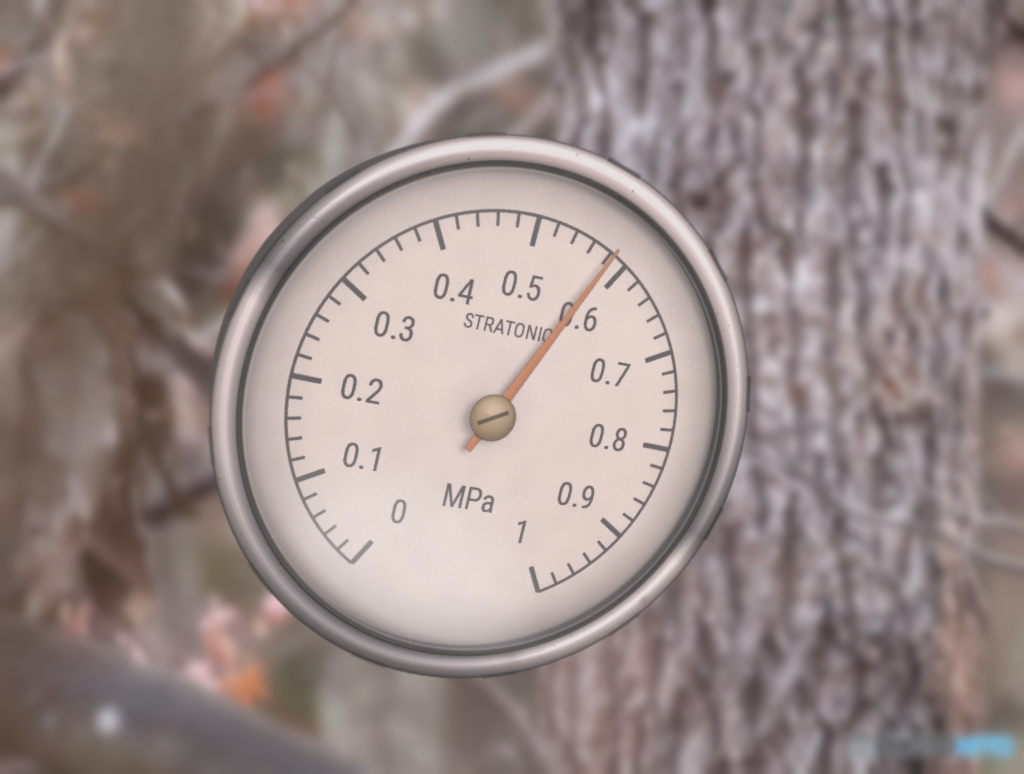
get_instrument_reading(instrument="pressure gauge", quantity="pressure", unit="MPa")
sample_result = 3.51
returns 0.58
